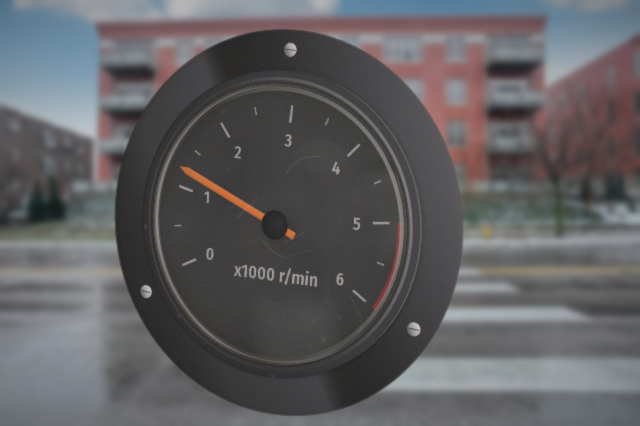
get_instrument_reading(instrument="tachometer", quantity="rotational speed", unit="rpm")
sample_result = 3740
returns 1250
